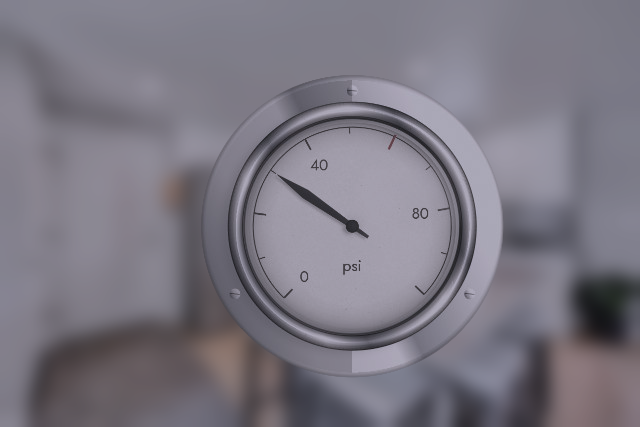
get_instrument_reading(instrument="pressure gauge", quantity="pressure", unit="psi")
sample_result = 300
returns 30
